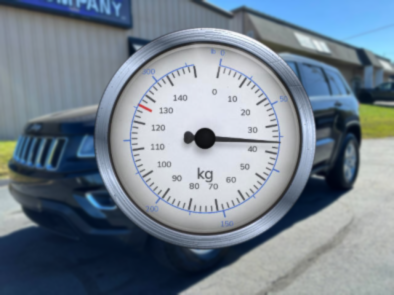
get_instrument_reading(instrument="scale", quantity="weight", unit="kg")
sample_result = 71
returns 36
